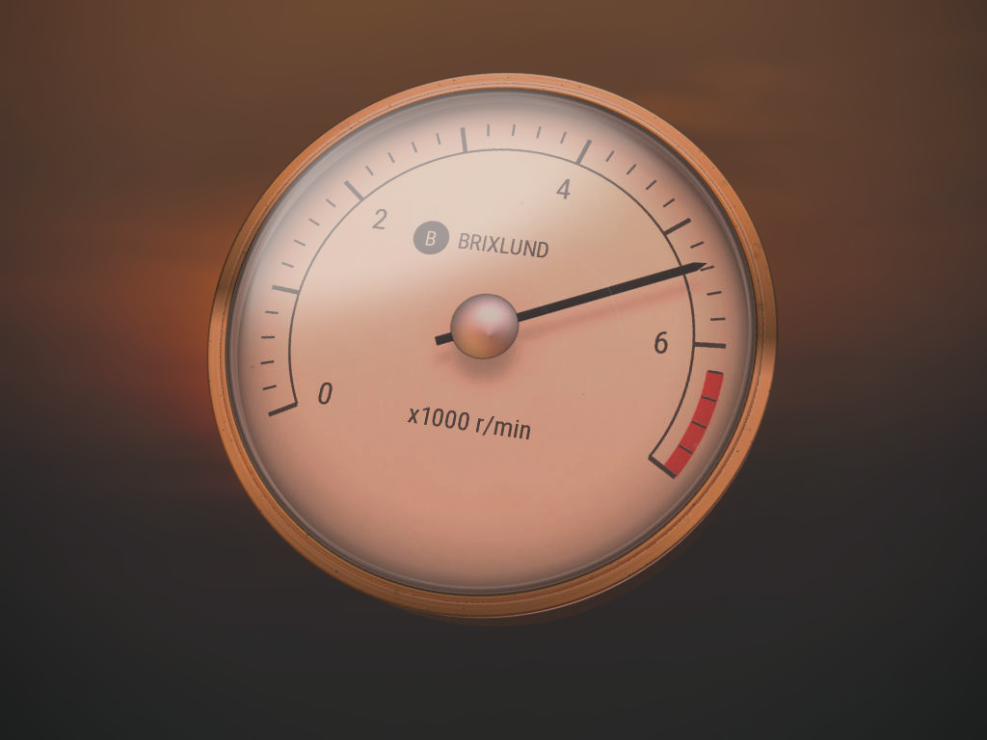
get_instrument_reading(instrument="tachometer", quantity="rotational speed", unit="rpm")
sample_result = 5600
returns 5400
